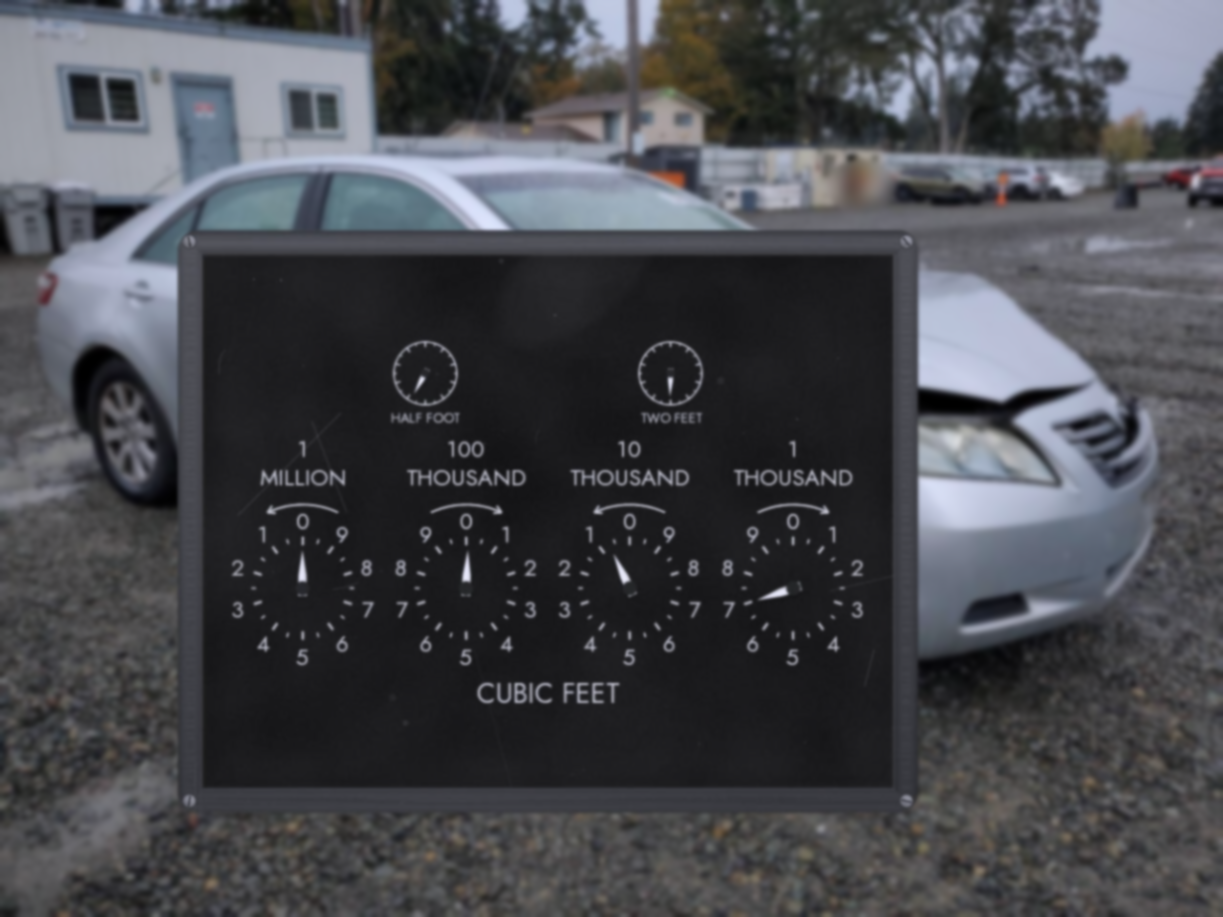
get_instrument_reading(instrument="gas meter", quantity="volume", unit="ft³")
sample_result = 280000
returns 700
